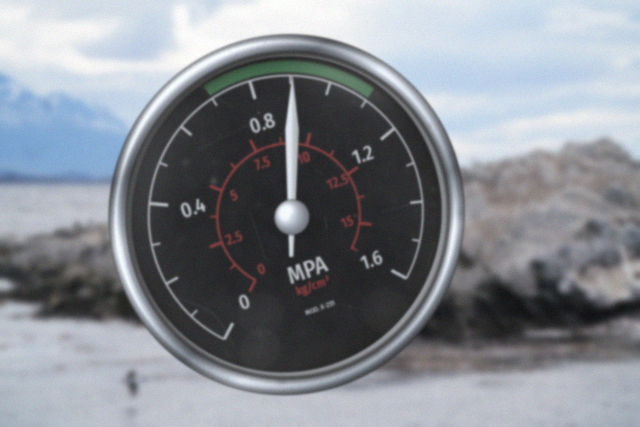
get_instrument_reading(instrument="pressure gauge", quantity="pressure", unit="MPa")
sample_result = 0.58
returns 0.9
